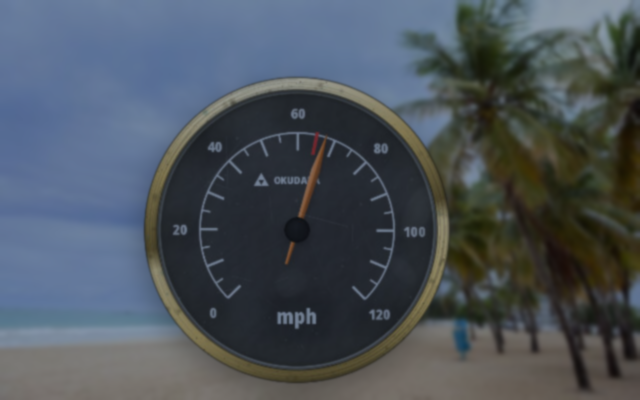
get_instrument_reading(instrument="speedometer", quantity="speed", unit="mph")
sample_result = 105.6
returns 67.5
